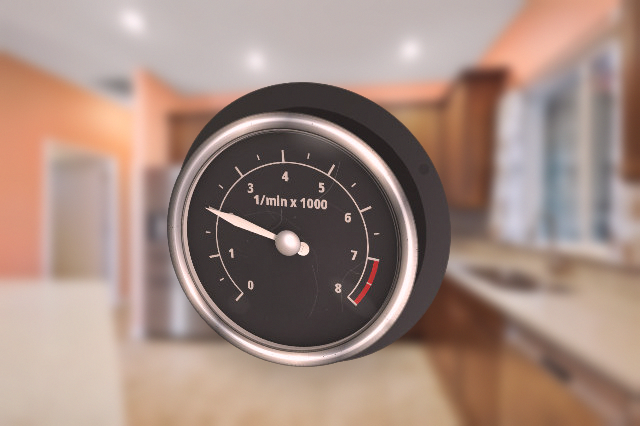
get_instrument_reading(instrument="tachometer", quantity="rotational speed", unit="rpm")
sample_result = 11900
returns 2000
